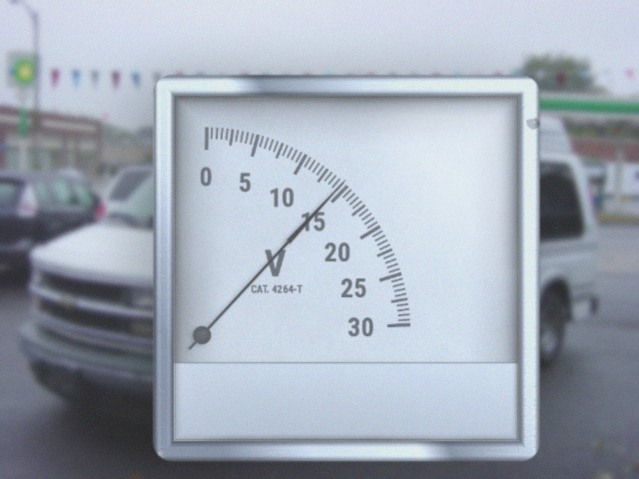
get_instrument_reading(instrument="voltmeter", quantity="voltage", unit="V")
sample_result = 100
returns 14.5
